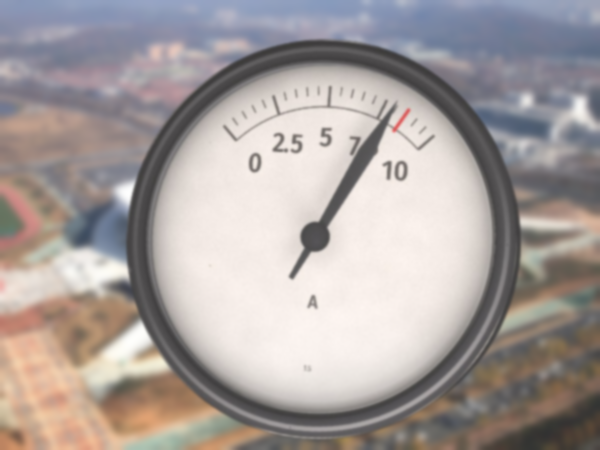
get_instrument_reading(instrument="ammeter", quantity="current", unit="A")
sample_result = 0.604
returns 8
